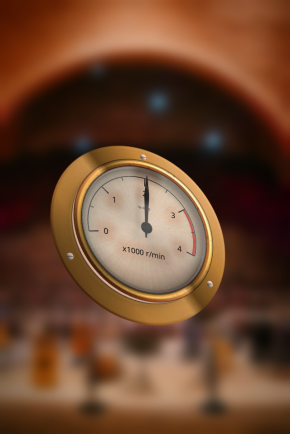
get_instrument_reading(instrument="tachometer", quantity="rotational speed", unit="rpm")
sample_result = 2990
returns 2000
